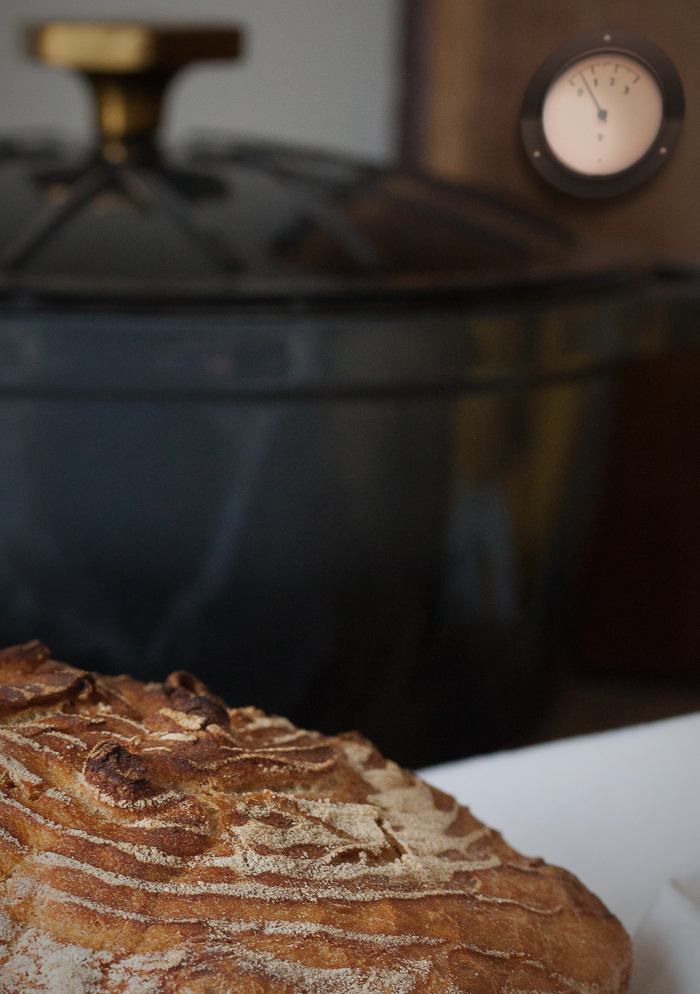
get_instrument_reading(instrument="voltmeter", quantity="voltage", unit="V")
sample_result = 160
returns 0.5
